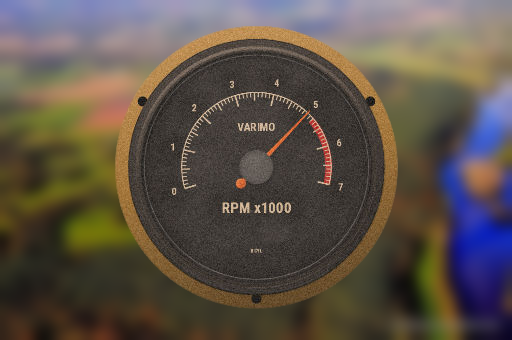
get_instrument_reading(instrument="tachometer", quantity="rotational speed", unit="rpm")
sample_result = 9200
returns 5000
